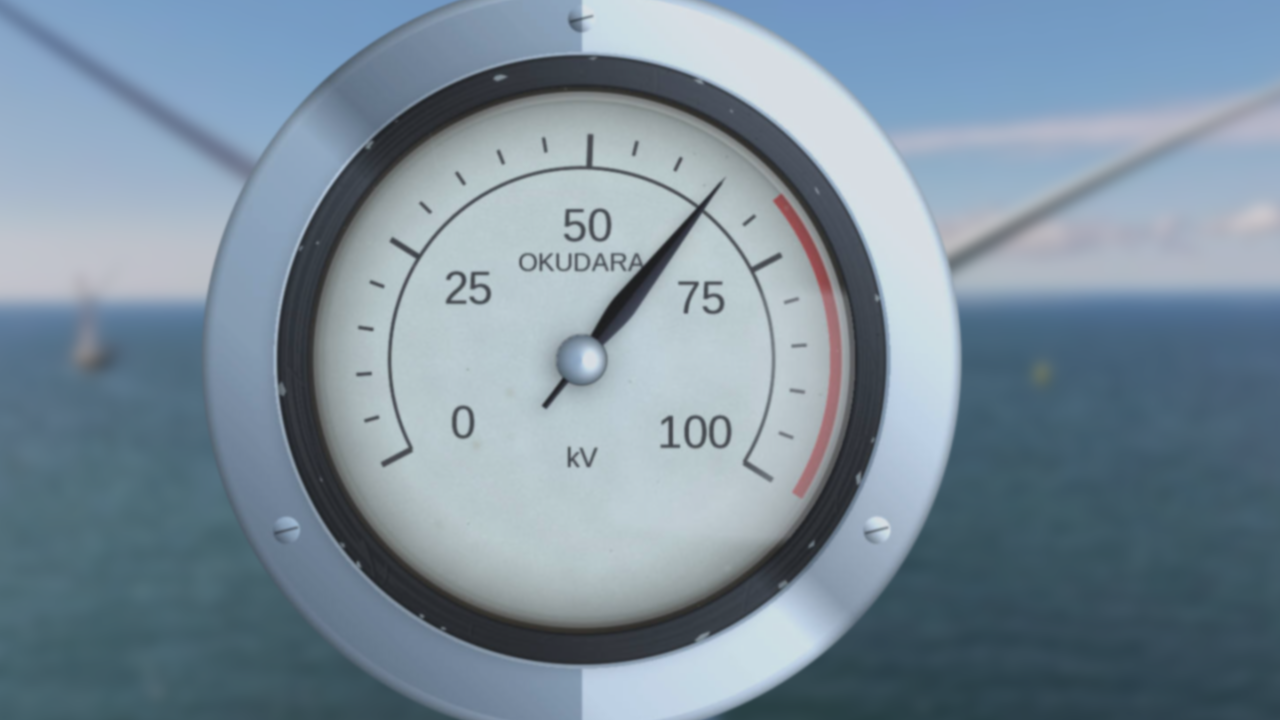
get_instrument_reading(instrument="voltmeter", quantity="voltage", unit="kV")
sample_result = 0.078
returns 65
